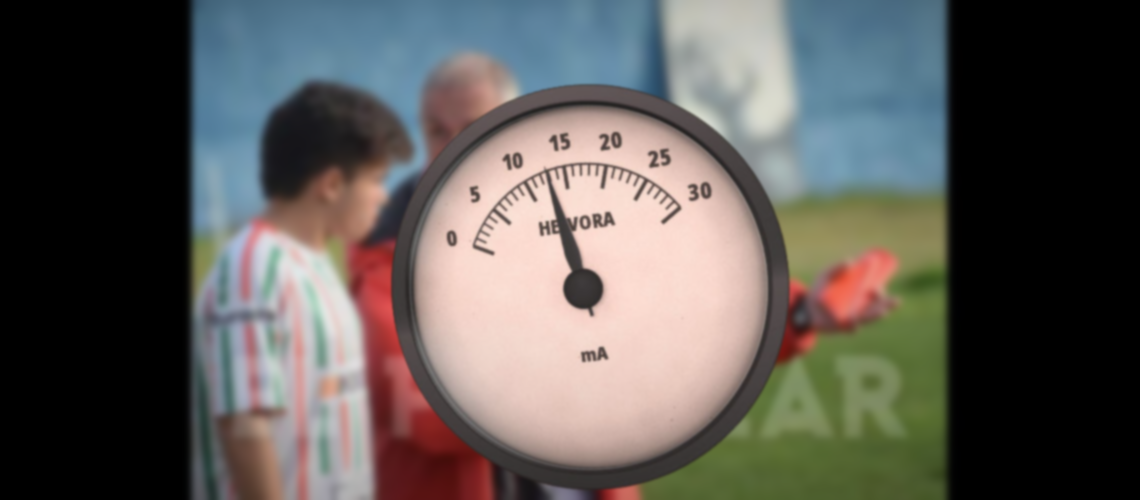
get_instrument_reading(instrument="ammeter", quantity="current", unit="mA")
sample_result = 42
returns 13
